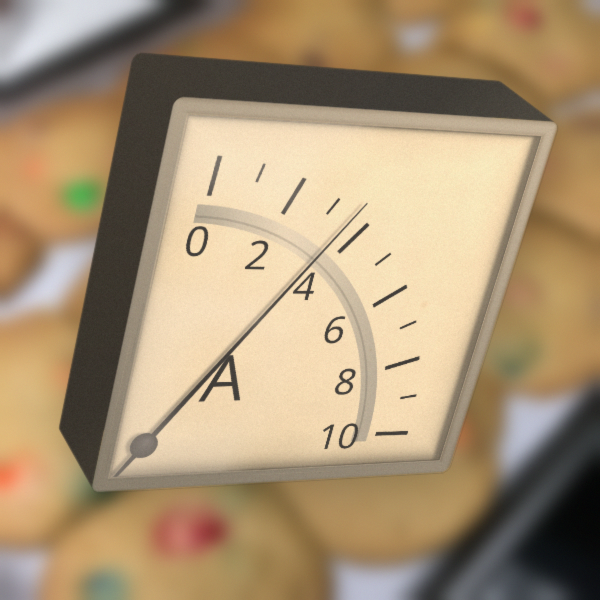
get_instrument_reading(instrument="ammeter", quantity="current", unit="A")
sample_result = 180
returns 3.5
